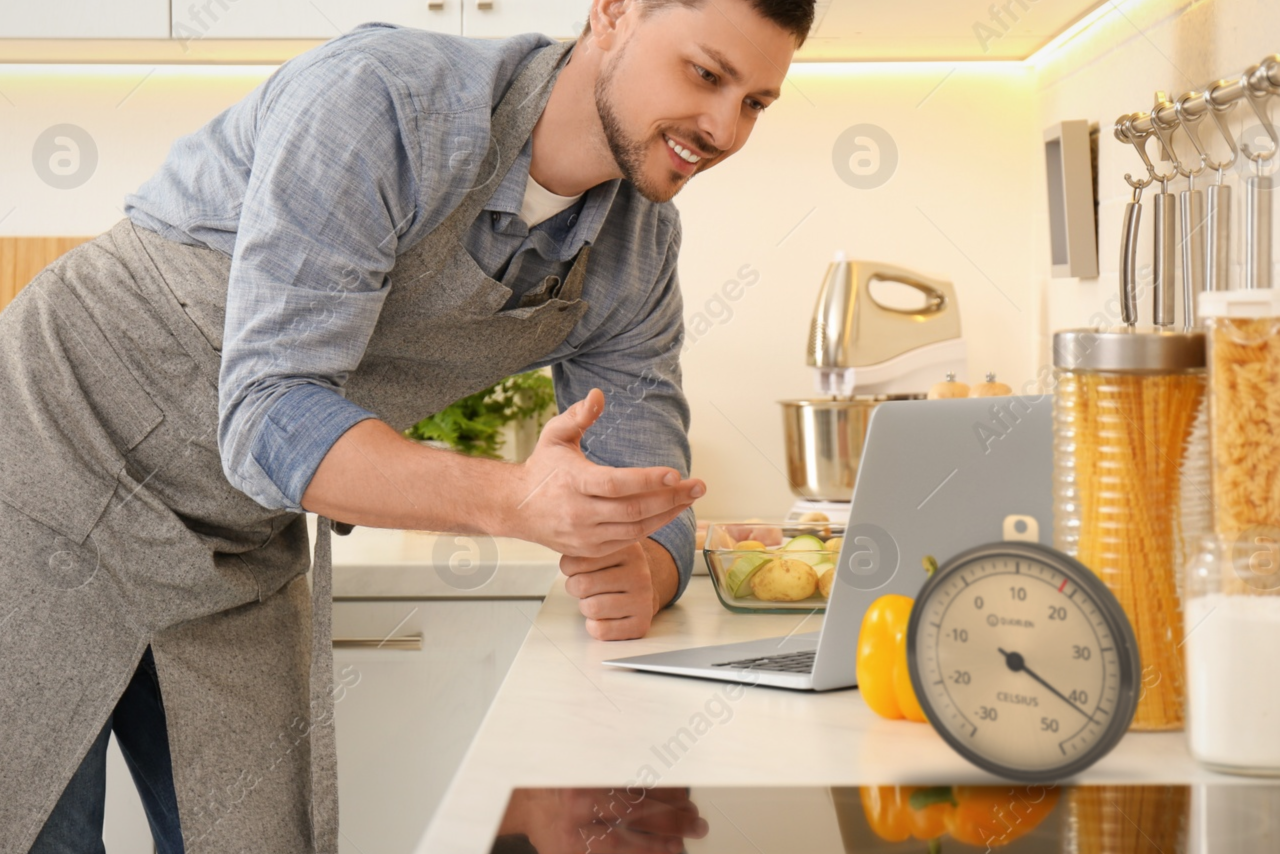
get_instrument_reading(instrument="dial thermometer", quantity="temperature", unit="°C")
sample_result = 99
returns 42
